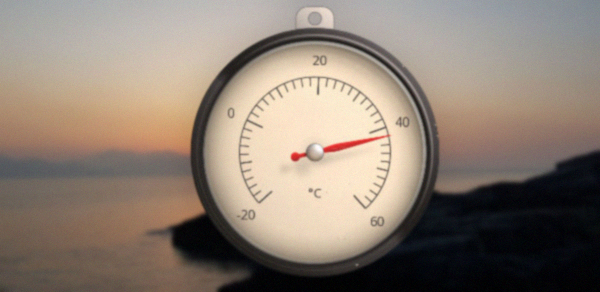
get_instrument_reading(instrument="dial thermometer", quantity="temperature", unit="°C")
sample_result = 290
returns 42
